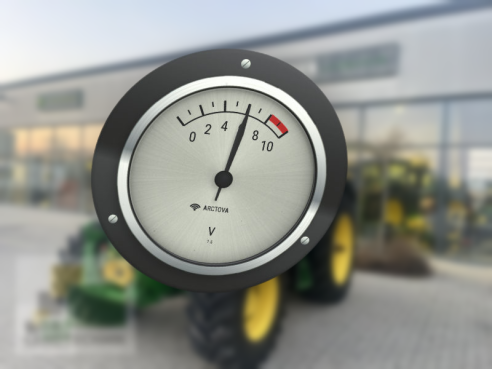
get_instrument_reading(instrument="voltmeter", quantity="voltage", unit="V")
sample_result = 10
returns 6
